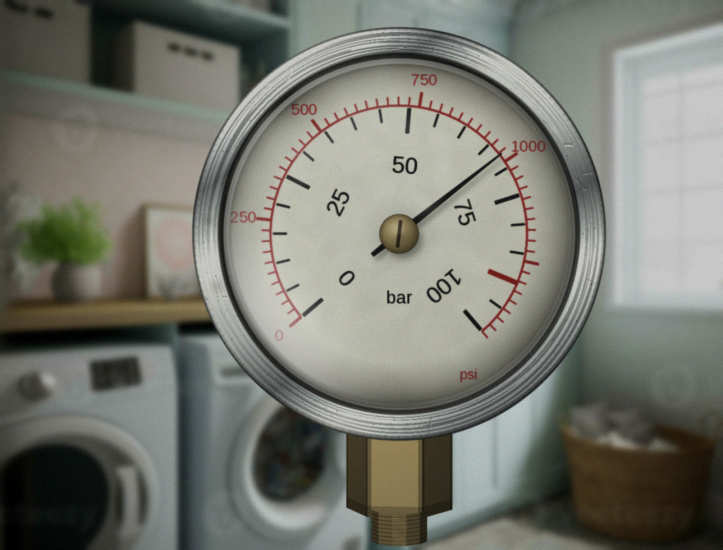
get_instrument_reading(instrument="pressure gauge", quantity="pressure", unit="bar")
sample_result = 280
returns 67.5
